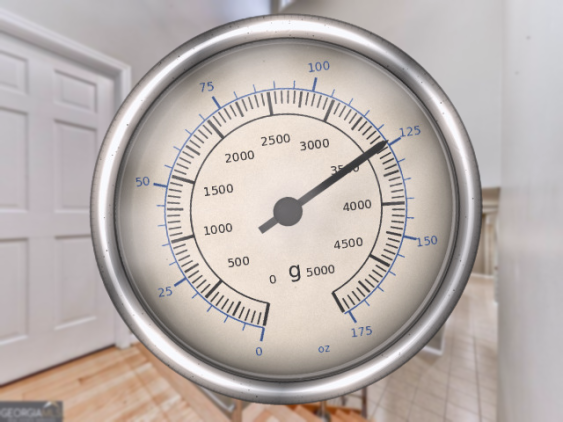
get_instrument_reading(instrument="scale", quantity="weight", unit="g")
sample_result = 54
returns 3500
